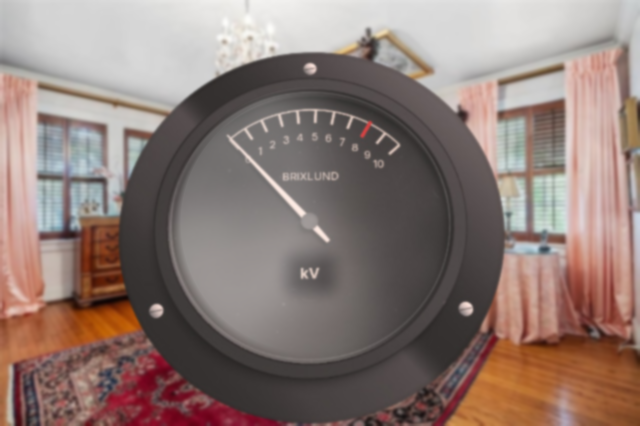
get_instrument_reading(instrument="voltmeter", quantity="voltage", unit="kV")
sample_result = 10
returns 0
